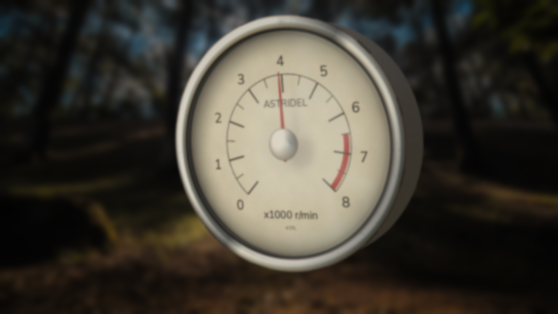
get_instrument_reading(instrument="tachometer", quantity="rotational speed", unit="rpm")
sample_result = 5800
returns 4000
